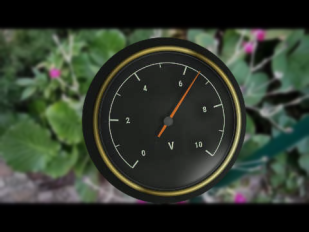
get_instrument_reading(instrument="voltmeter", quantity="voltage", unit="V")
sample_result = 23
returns 6.5
